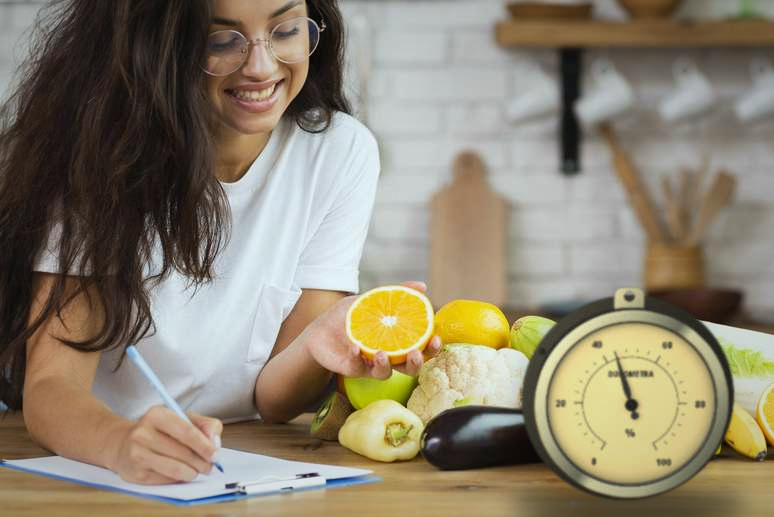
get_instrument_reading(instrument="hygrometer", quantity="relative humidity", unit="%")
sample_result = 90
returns 44
